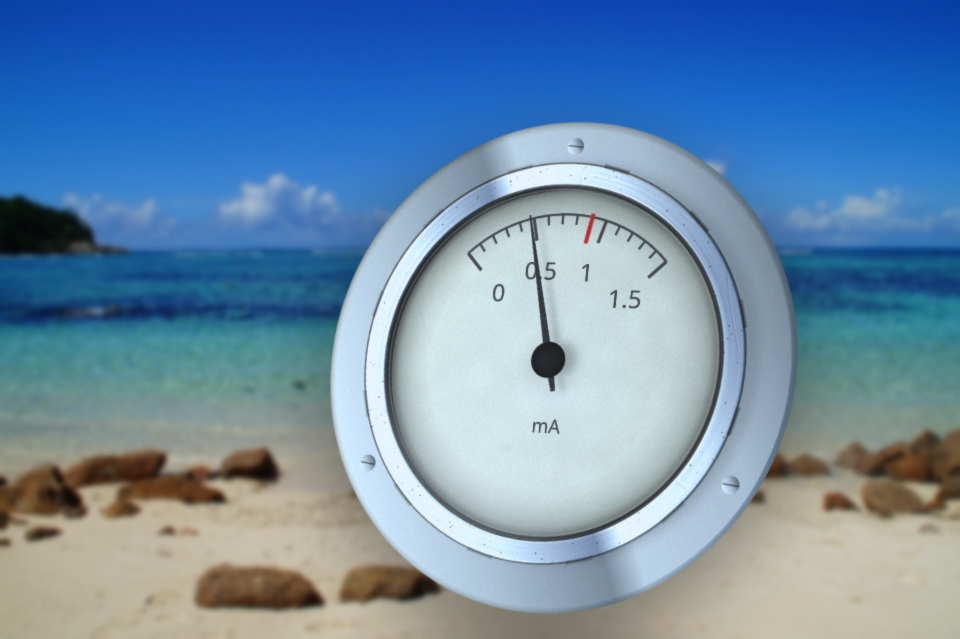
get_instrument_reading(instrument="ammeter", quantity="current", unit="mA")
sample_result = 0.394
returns 0.5
